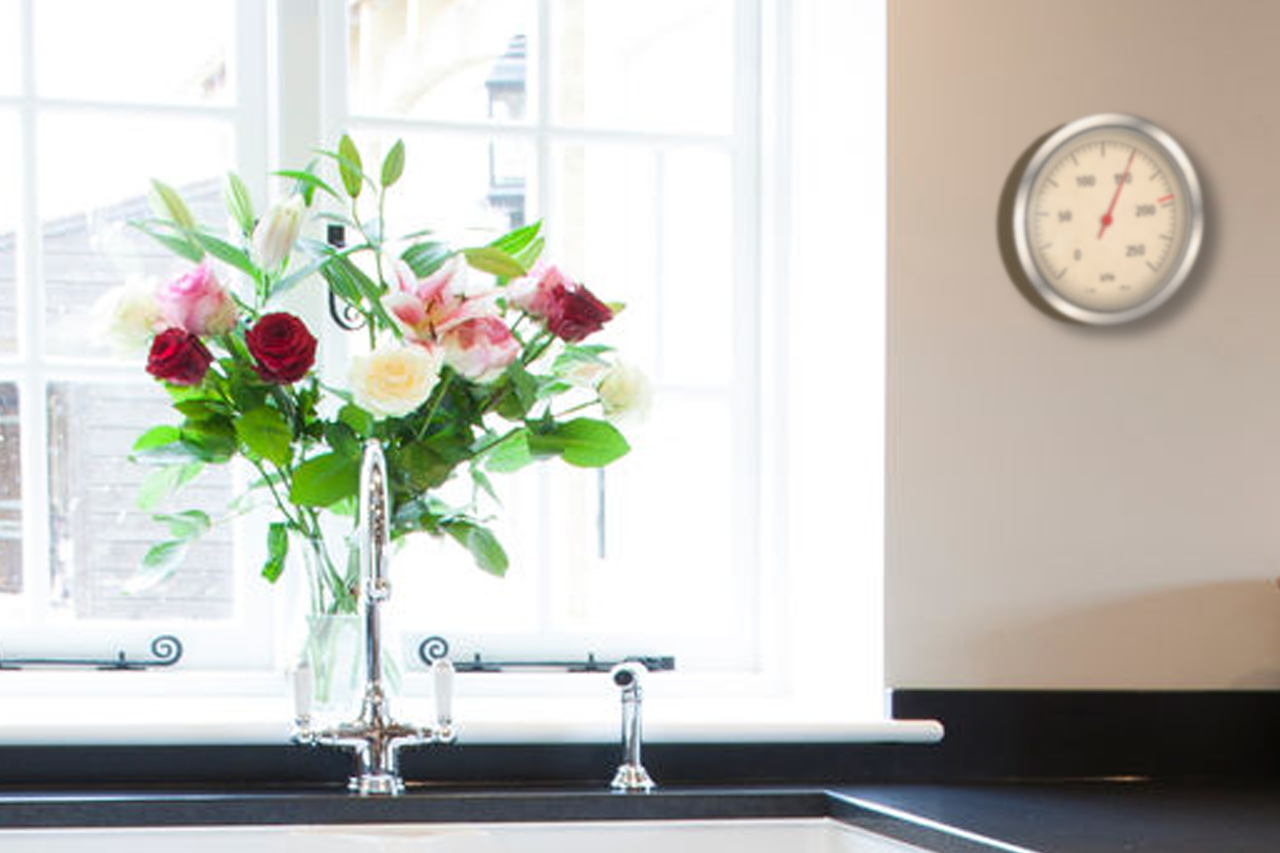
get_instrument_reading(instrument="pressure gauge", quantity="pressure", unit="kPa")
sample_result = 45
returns 150
